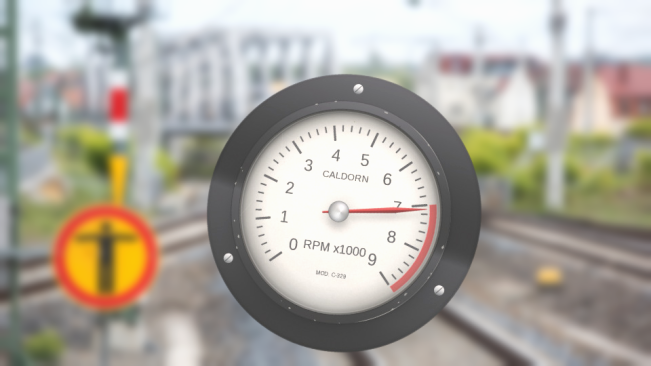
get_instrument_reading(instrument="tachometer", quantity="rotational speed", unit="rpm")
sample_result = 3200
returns 7100
